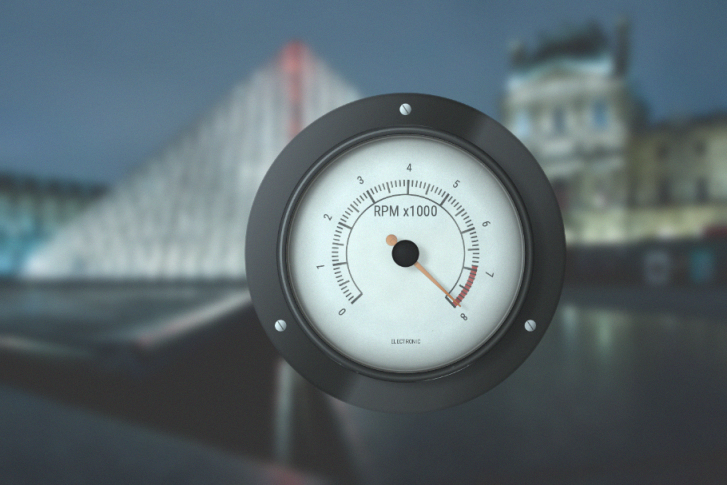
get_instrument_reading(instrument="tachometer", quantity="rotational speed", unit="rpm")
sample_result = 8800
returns 7900
